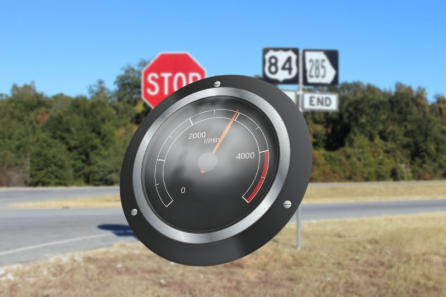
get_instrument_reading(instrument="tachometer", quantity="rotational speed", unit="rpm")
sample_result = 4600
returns 3000
